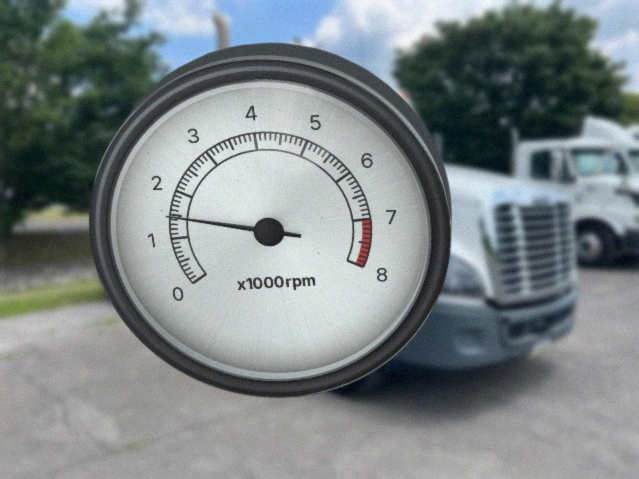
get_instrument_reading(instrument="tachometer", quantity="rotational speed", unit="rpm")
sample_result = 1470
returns 1500
